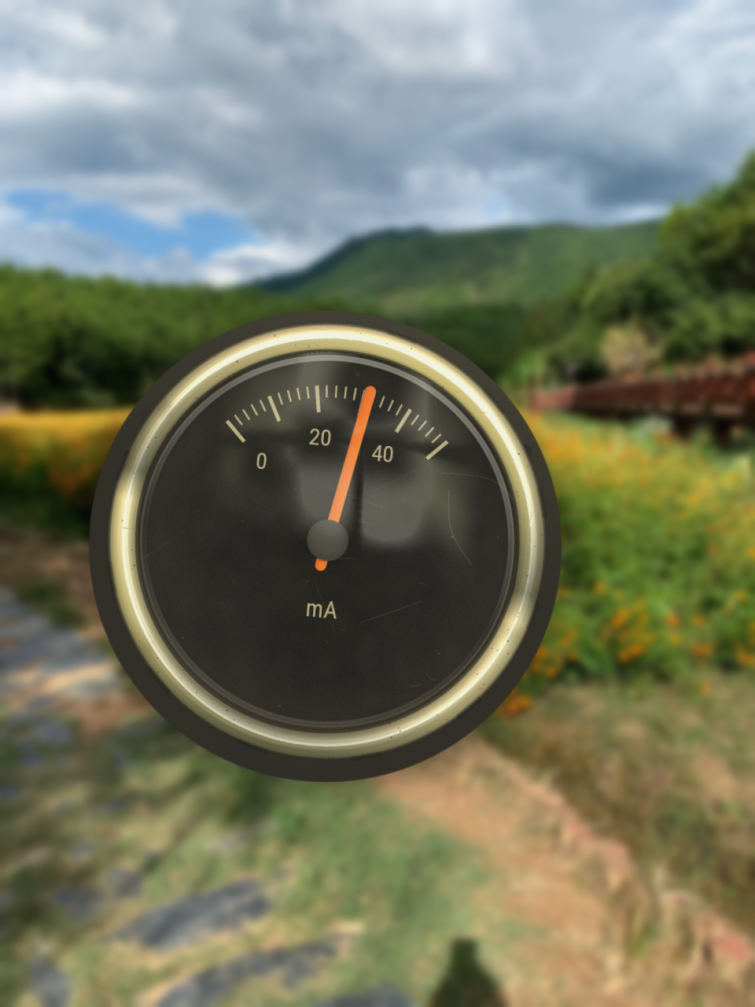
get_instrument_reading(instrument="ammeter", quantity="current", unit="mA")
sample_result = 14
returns 31
